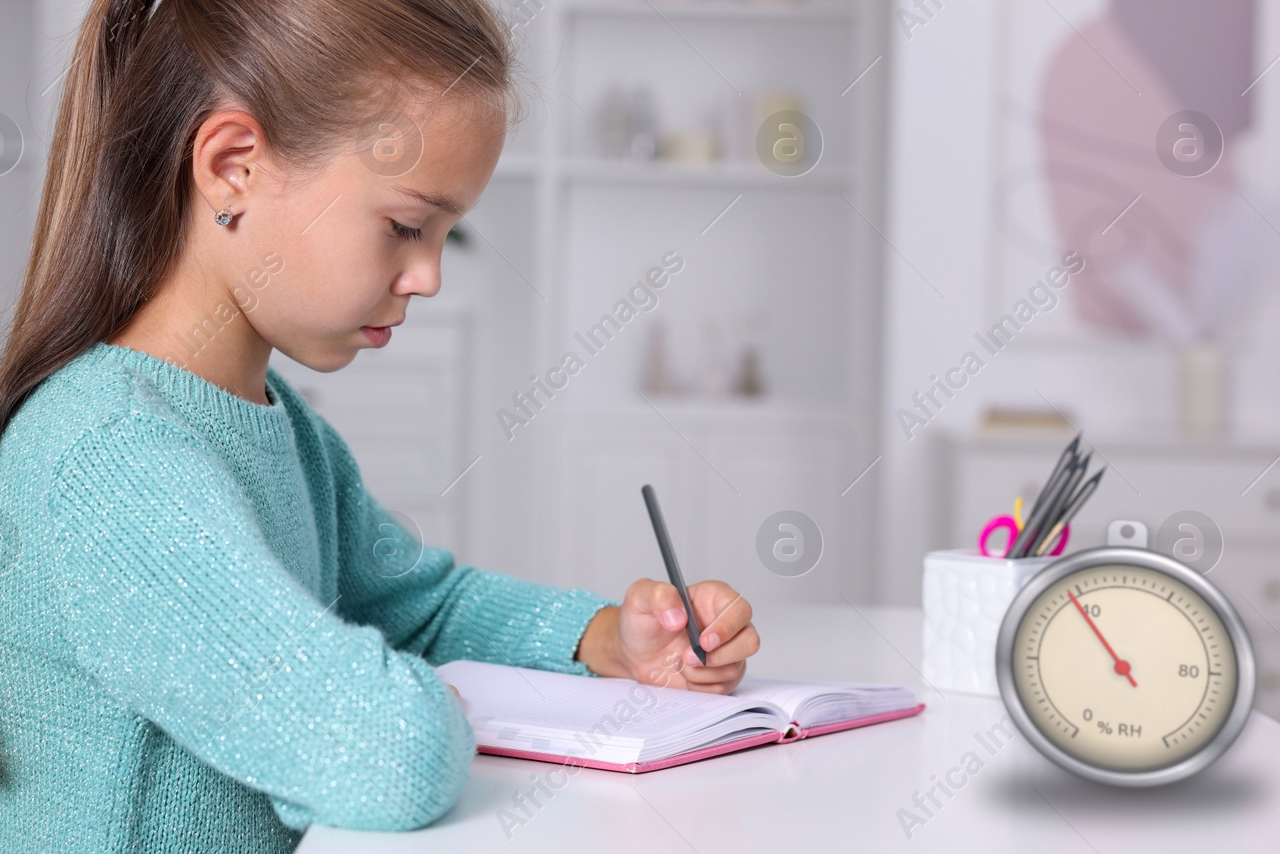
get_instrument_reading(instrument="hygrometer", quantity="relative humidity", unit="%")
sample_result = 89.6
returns 38
